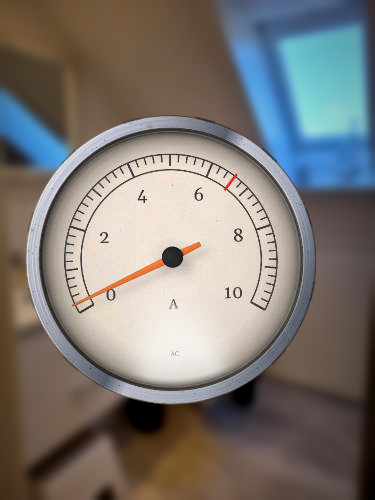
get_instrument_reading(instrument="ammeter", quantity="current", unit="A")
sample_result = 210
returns 0.2
